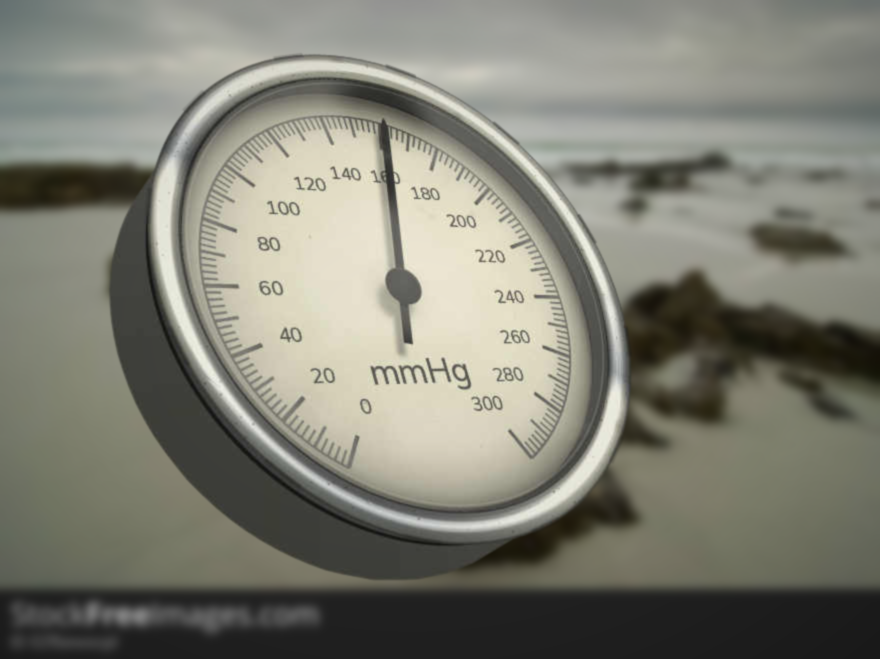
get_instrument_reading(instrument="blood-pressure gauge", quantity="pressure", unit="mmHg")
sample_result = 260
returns 160
